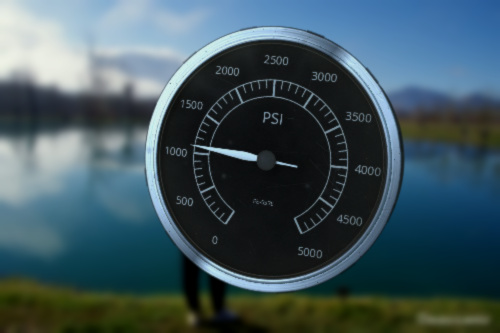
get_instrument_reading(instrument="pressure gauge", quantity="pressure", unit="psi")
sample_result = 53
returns 1100
